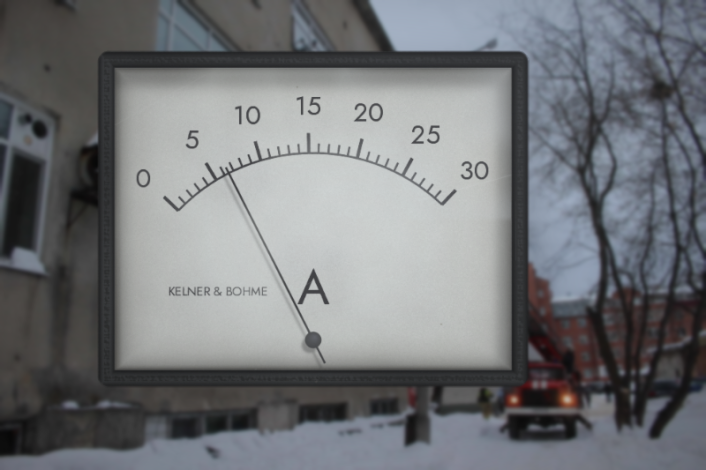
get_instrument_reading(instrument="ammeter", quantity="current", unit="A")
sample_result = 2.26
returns 6.5
